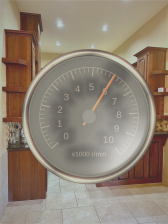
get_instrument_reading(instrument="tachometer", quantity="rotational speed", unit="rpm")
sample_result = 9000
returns 6000
